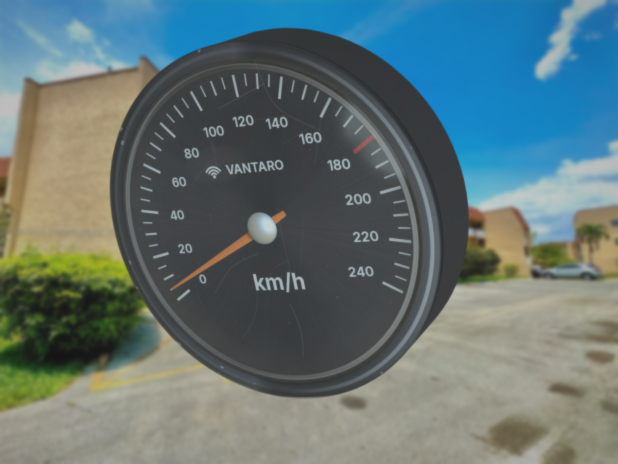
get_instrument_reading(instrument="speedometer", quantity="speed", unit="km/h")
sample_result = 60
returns 5
